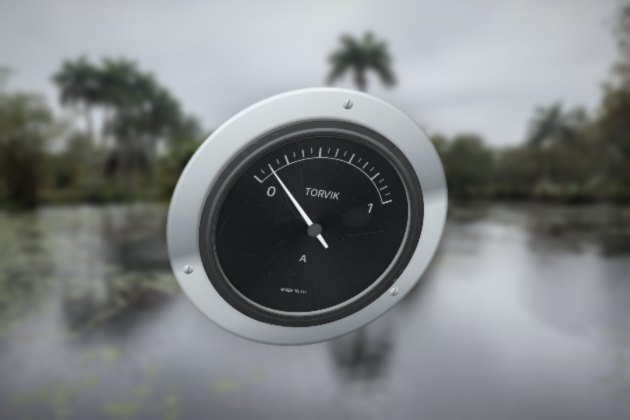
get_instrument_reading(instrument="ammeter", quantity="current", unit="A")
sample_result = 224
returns 0.1
